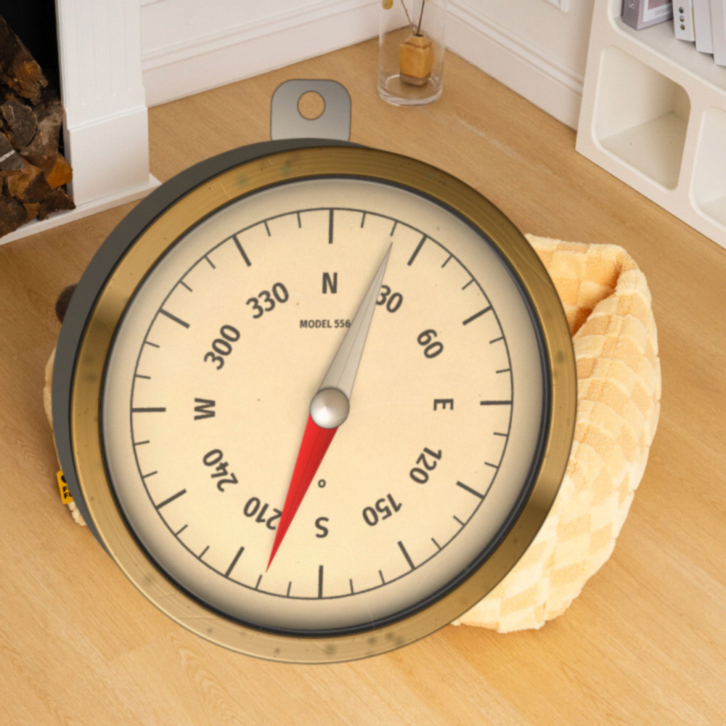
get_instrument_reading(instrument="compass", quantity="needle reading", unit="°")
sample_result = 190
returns 200
